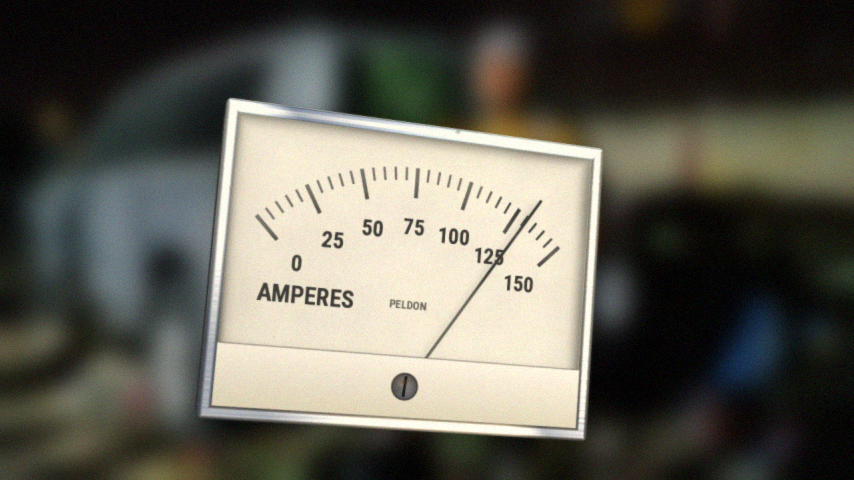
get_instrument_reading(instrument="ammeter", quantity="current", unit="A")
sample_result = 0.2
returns 130
